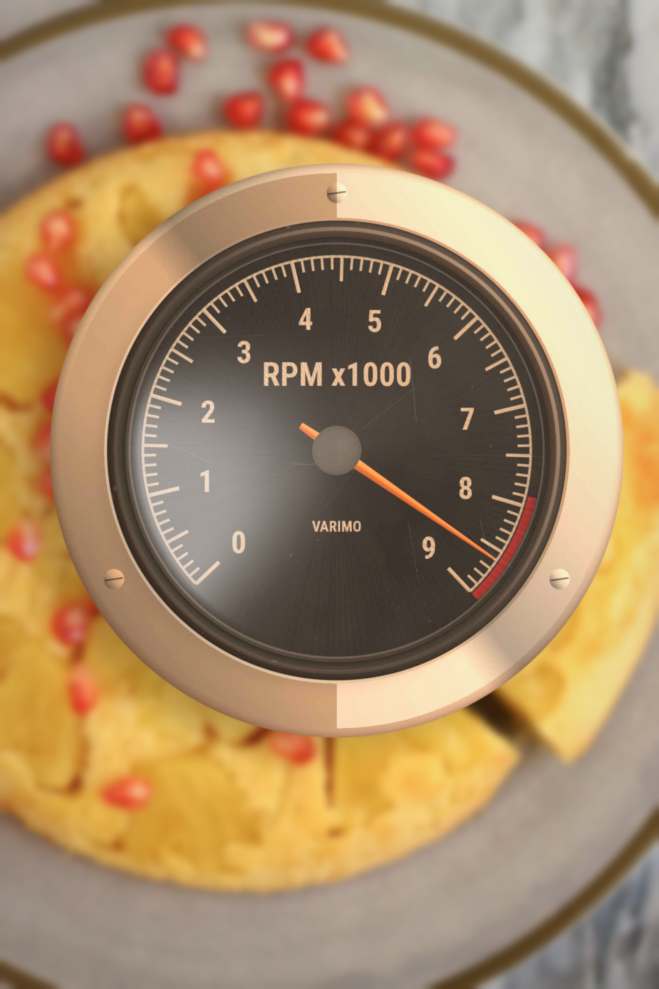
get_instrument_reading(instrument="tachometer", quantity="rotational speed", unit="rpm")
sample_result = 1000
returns 8600
